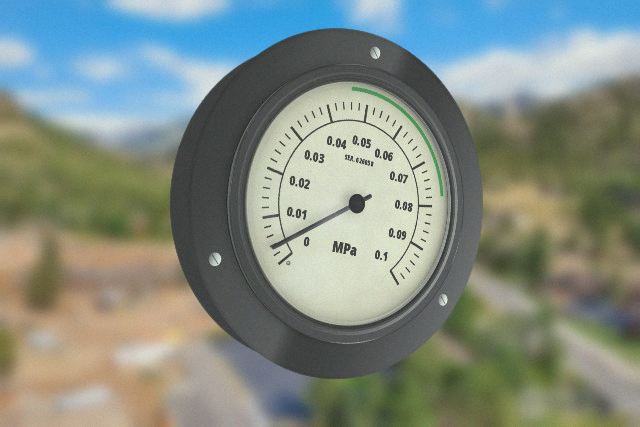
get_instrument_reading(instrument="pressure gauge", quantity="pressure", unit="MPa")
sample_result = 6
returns 0.004
